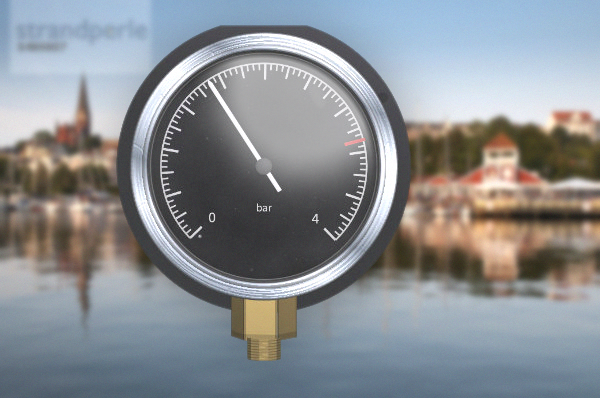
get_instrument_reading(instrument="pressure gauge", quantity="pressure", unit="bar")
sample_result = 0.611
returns 1.5
